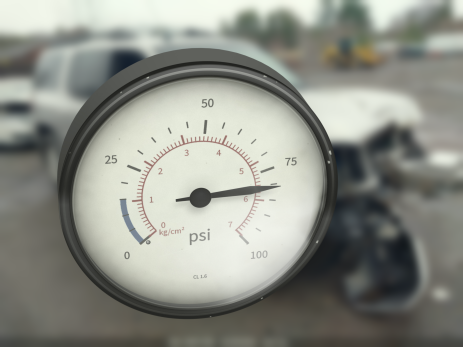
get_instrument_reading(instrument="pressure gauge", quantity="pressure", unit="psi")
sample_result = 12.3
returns 80
